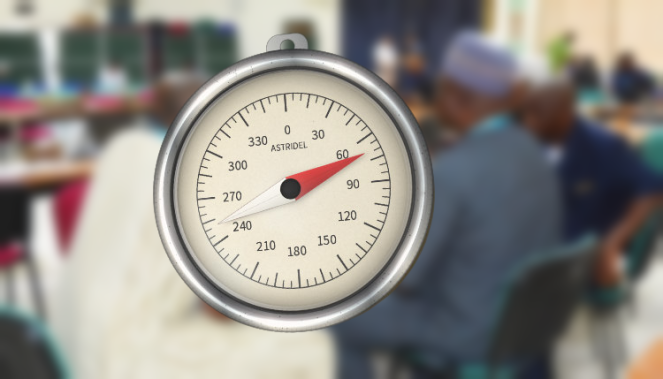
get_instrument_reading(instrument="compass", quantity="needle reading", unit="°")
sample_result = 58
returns 70
